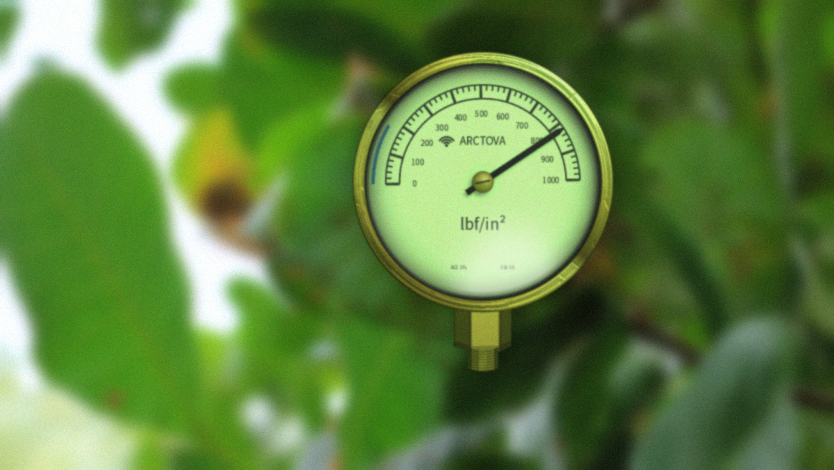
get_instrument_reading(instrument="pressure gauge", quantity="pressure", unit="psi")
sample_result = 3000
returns 820
